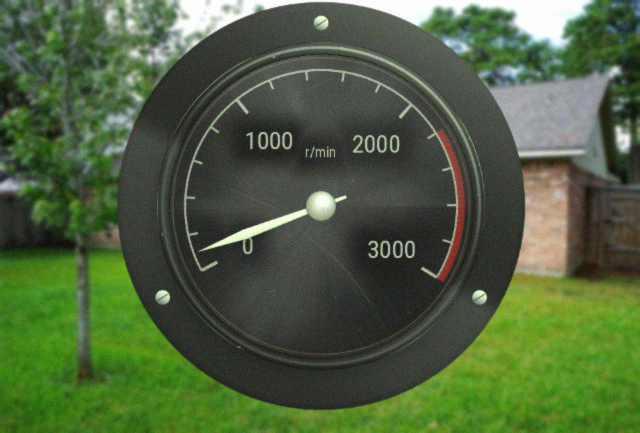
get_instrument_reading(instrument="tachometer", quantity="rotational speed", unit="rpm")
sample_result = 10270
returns 100
